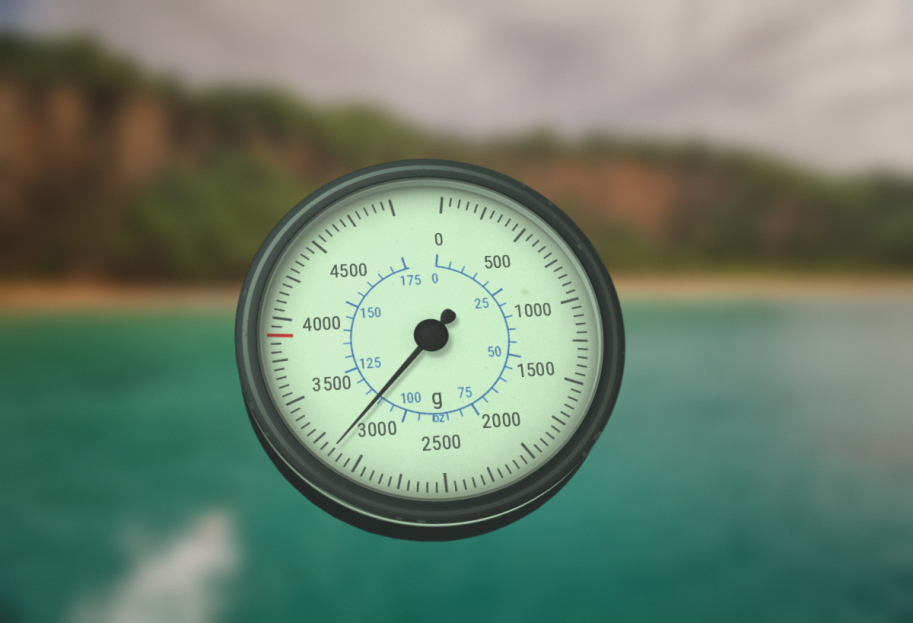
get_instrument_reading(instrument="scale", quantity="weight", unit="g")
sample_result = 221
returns 3150
